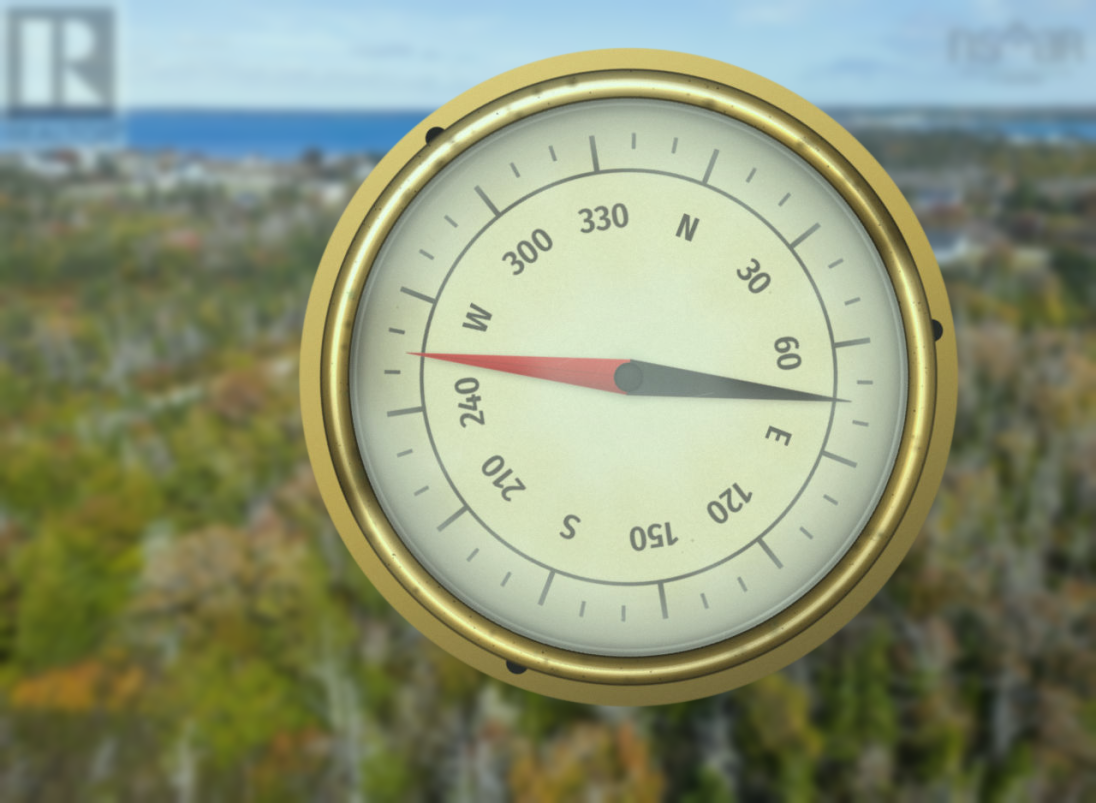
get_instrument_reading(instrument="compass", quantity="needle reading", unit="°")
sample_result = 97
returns 255
